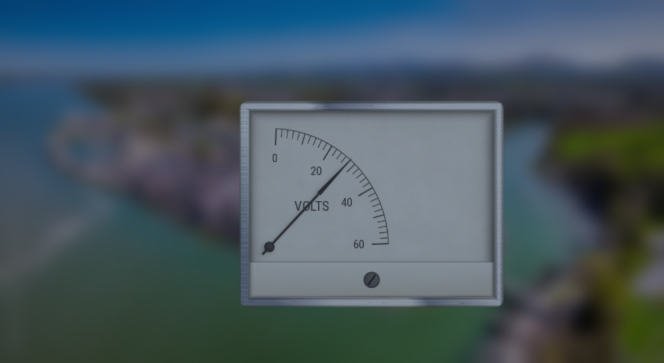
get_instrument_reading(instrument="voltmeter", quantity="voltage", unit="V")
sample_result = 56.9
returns 28
